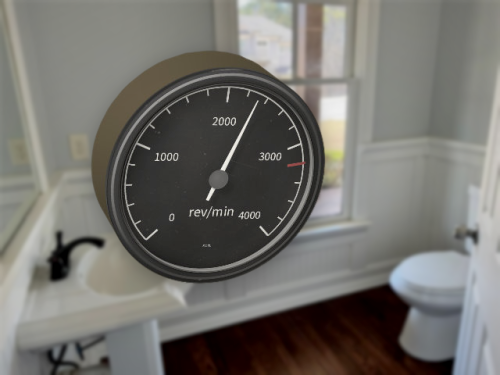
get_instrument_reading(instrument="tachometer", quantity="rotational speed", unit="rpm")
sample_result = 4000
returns 2300
